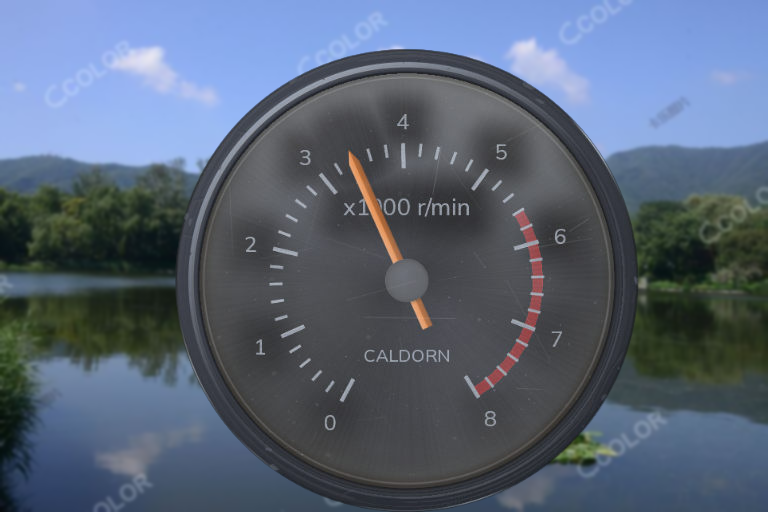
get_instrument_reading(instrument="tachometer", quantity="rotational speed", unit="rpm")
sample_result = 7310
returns 3400
